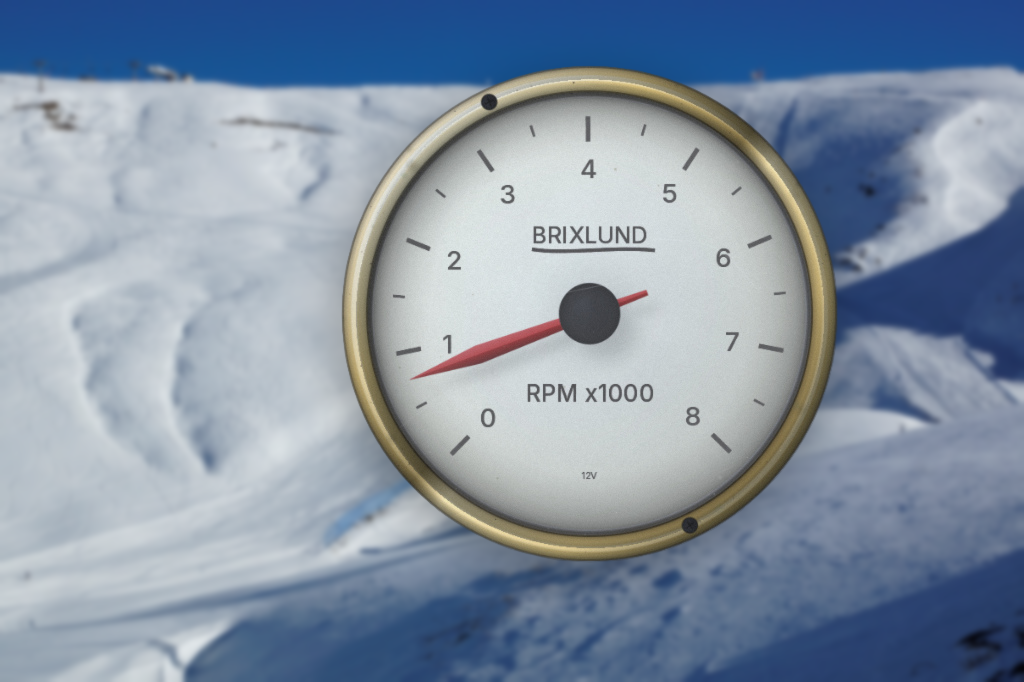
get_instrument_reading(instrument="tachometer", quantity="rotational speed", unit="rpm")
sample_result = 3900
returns 750
